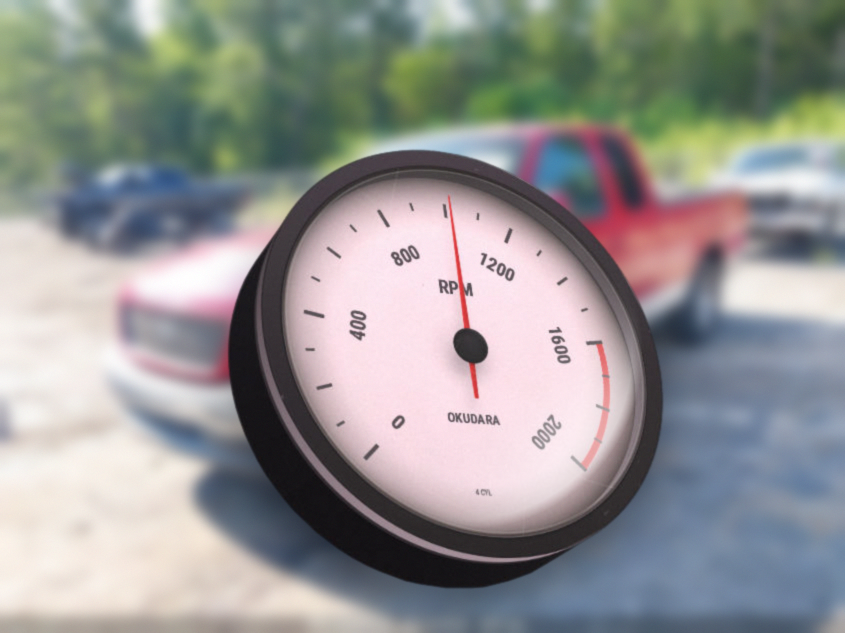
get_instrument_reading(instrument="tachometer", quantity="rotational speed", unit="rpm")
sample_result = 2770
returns 1000
